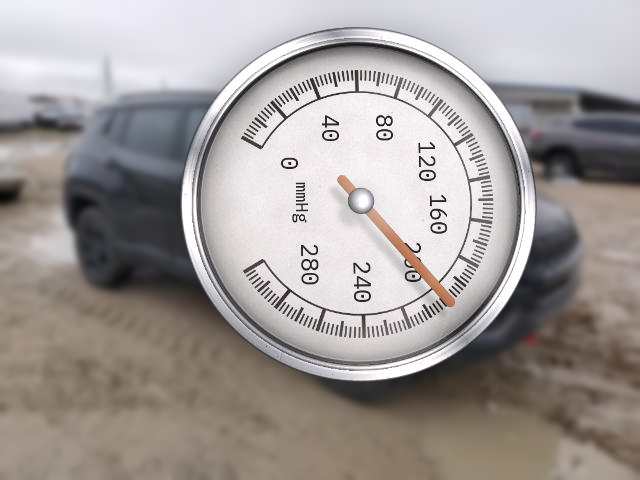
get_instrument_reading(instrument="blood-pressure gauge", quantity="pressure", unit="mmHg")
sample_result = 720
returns 200
